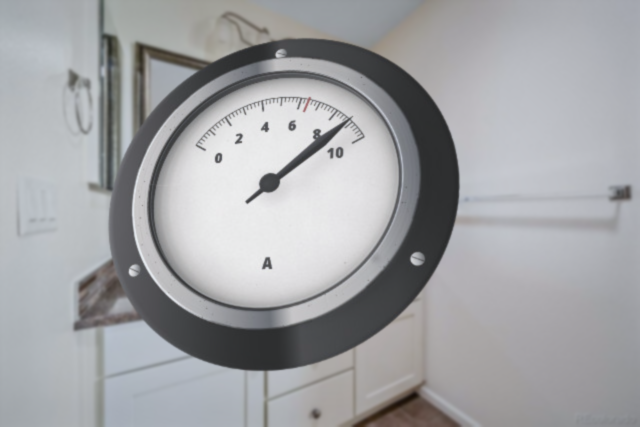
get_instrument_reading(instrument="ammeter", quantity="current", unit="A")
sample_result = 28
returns 9
